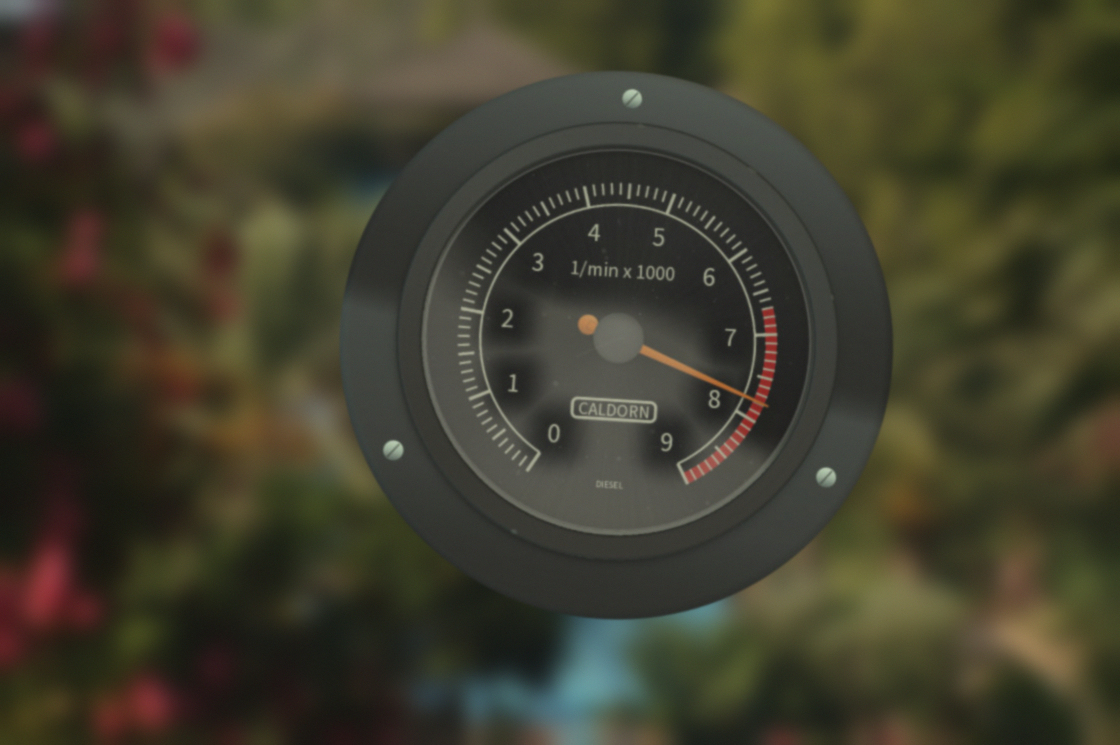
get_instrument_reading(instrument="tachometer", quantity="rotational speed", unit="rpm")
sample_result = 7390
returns 7800
